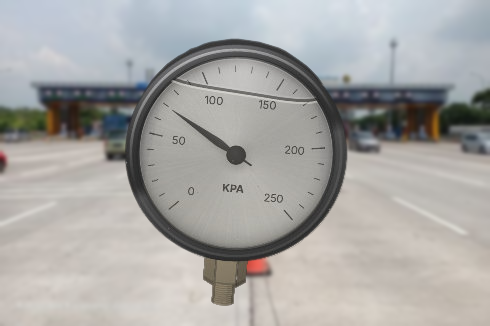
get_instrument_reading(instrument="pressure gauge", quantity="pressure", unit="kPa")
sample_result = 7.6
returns 70
